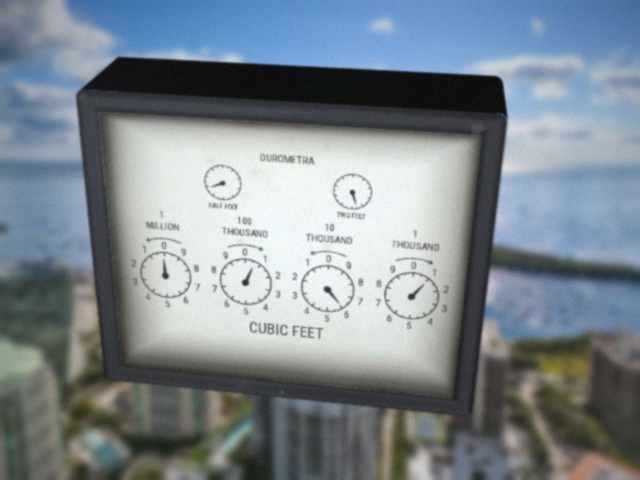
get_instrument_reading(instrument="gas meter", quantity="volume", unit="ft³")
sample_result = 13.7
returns 6100
